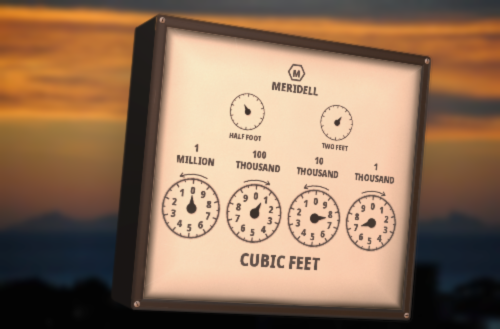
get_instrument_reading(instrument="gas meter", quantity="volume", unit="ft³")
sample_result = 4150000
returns 7700
